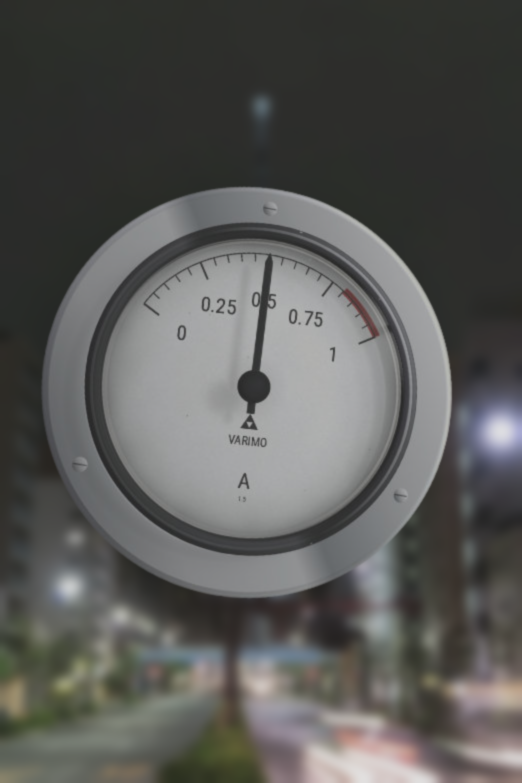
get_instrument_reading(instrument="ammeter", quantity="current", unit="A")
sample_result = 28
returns 0.5
